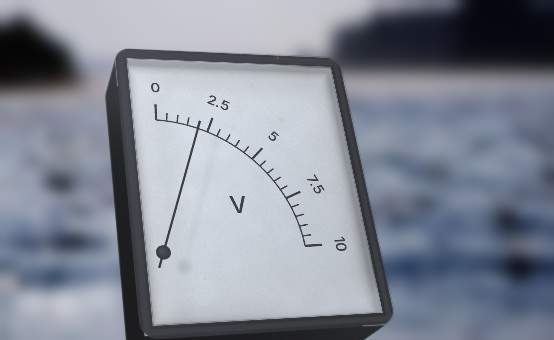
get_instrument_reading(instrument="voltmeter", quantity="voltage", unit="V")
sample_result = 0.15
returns 2
